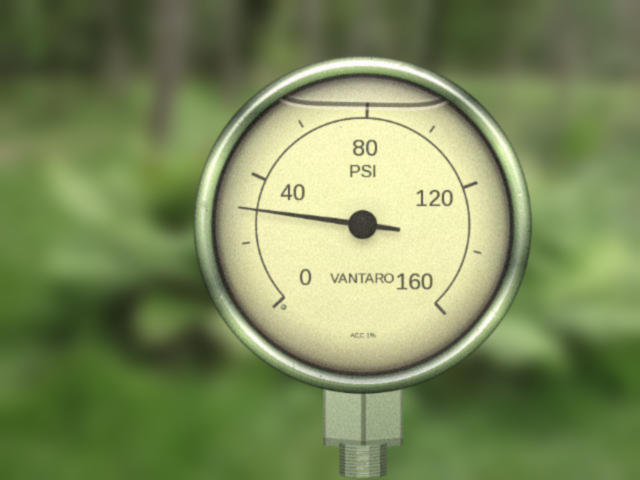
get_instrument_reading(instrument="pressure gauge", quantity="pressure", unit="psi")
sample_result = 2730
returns 30
